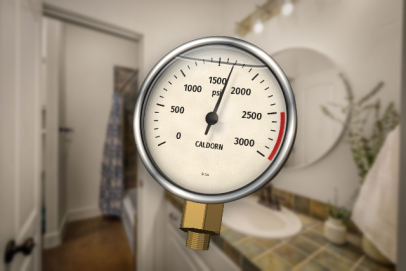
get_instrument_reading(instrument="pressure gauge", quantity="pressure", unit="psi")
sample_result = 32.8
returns 1700
